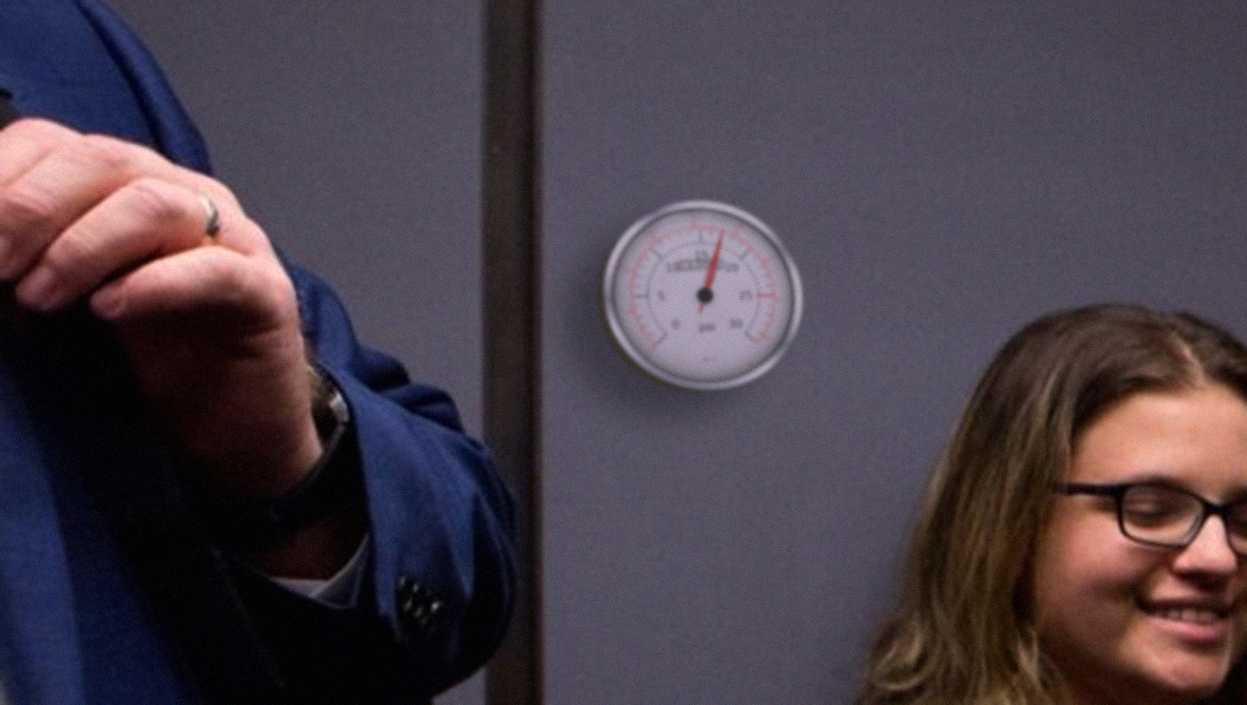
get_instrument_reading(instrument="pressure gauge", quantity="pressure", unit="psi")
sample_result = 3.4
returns 17
